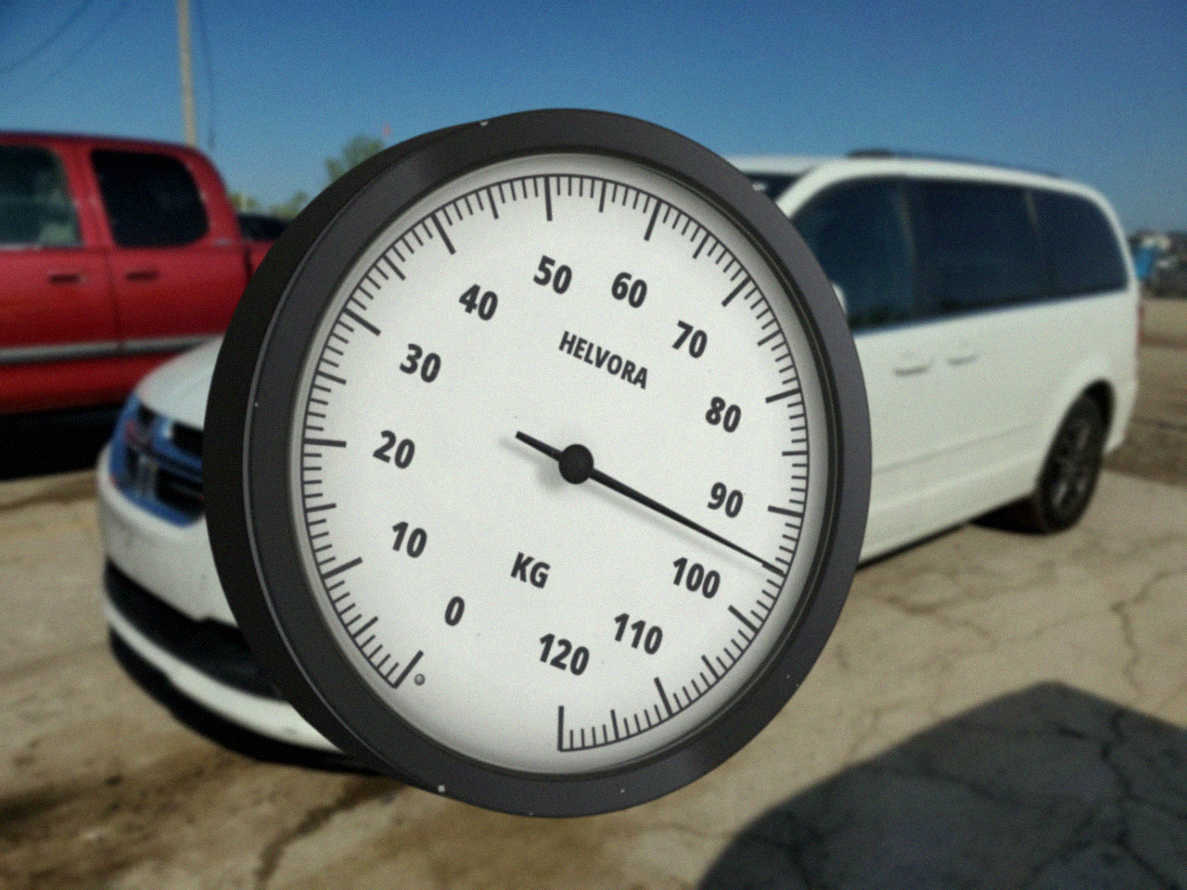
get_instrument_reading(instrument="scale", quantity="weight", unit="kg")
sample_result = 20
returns 95
